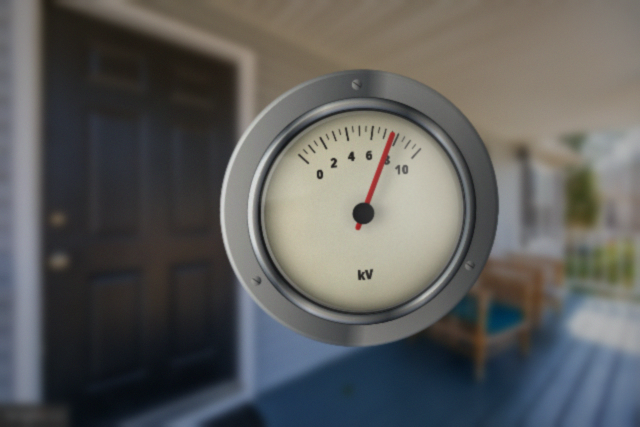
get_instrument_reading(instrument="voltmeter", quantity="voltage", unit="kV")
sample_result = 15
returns 7.5
